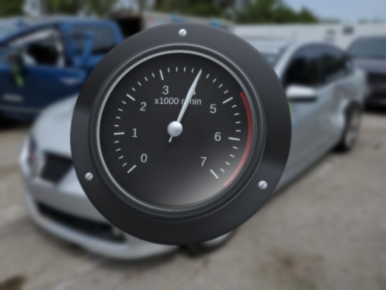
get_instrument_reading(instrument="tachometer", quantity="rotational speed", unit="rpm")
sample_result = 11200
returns 4000
